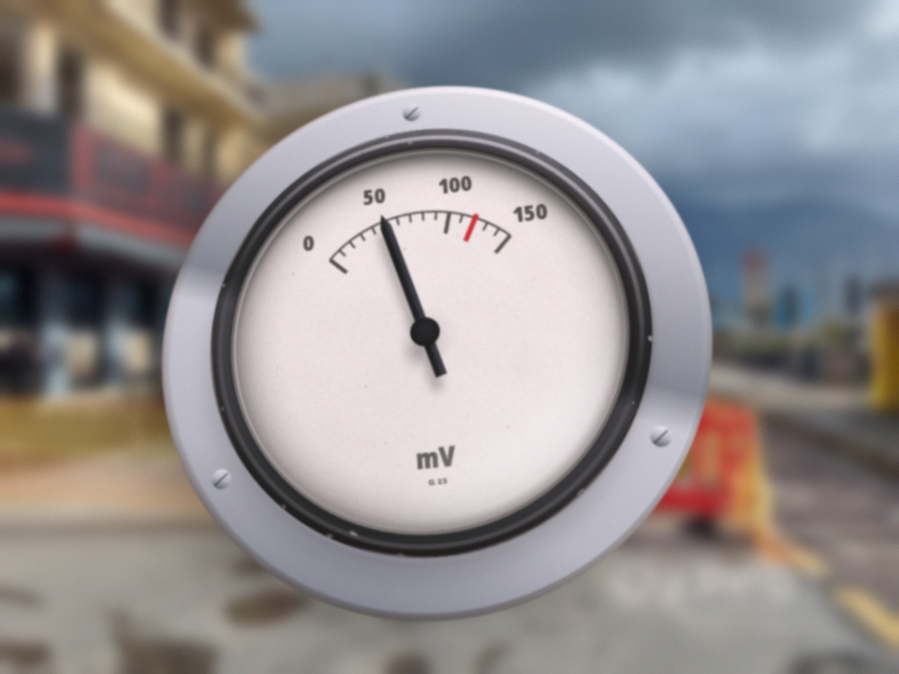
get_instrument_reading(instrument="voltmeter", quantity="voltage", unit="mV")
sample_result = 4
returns 50
